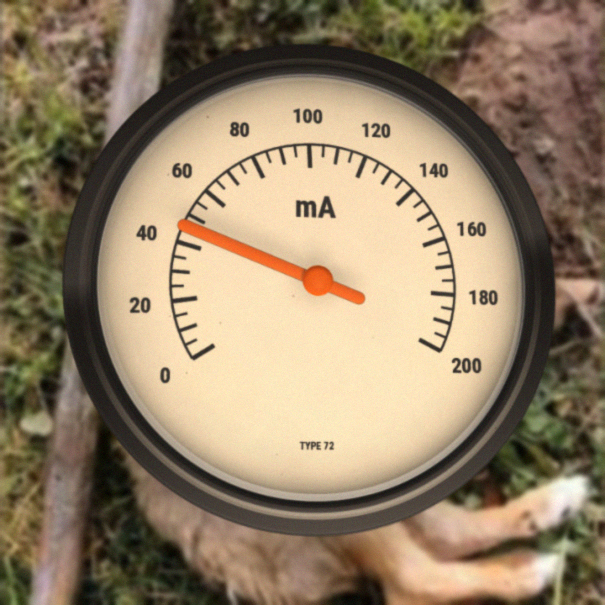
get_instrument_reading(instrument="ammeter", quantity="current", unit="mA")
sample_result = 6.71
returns 45
